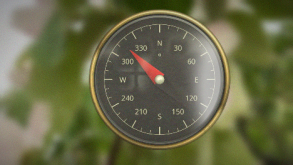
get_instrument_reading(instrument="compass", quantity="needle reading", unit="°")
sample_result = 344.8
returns 315
